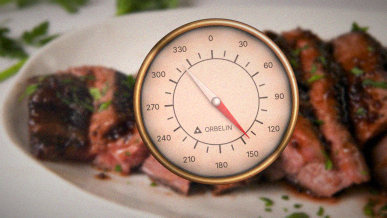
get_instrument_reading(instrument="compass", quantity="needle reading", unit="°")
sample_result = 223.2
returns 142.5
